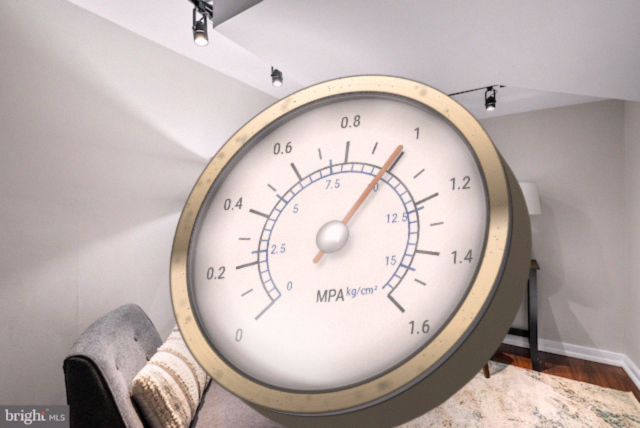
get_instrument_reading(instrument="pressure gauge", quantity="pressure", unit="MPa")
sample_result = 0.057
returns 1
